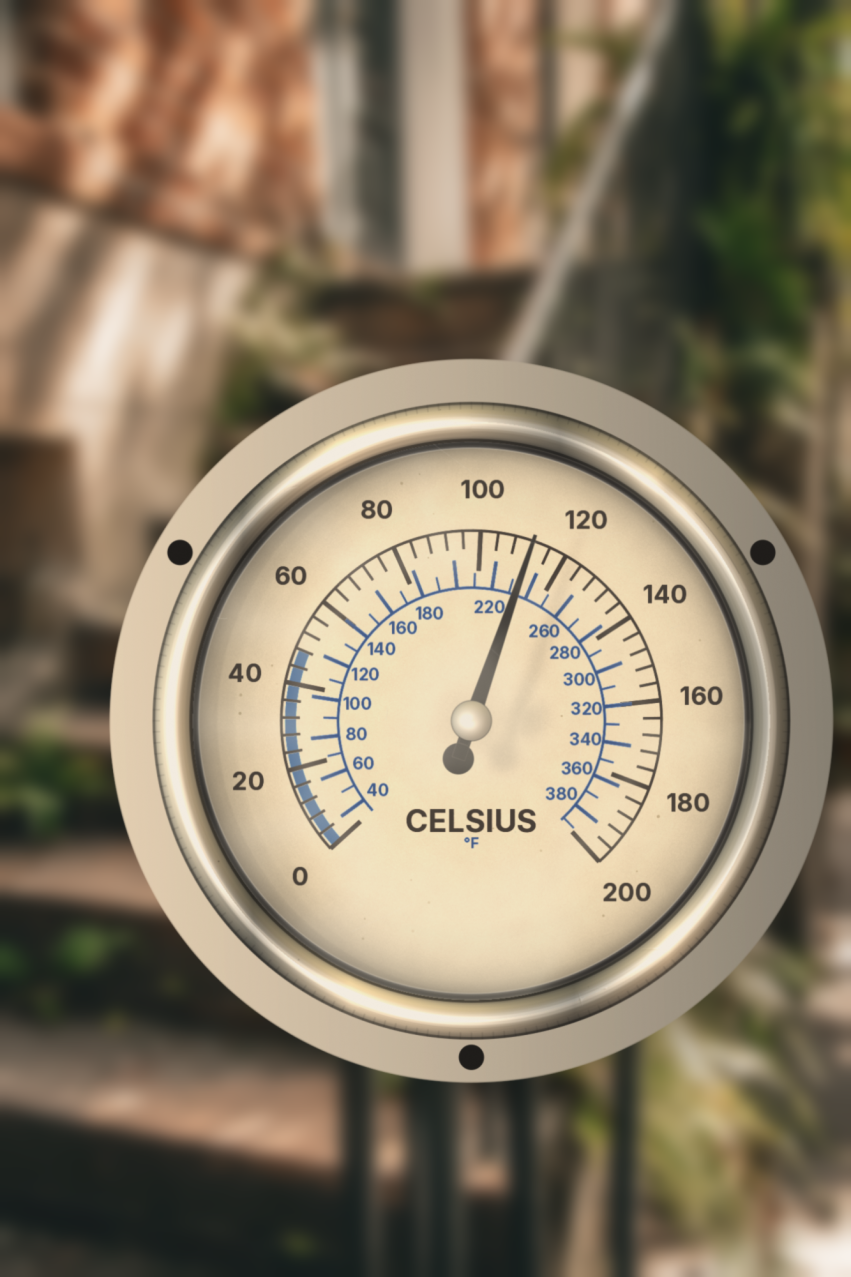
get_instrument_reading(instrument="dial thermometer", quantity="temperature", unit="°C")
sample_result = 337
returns 112
